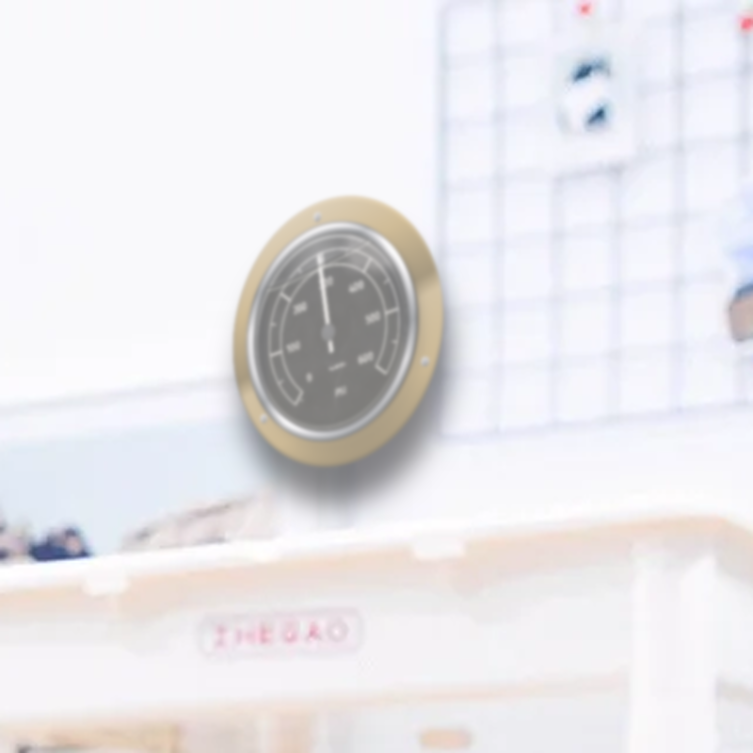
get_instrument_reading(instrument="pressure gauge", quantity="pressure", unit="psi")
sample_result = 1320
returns 300
